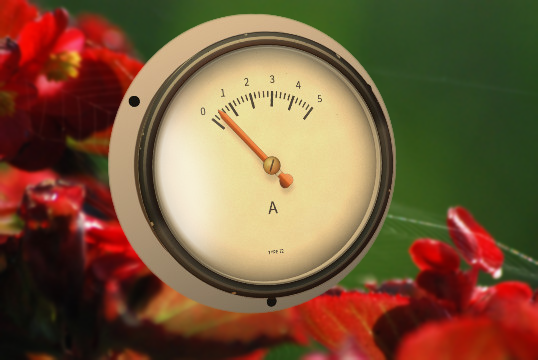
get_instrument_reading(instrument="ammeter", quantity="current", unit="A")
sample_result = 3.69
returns 0.4
